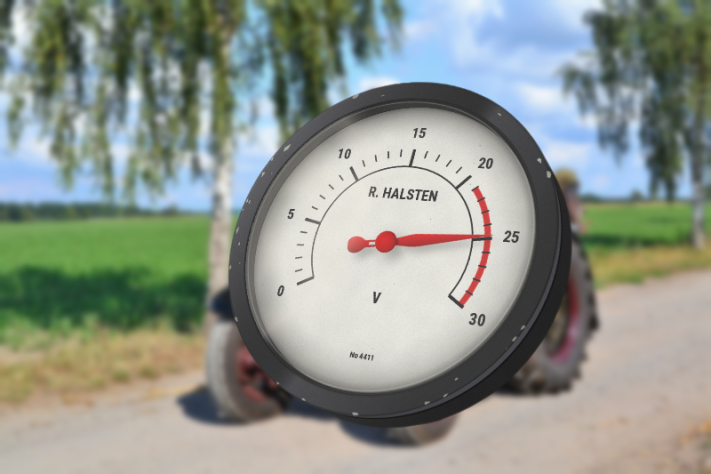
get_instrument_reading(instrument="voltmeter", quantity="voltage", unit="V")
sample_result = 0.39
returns 25
